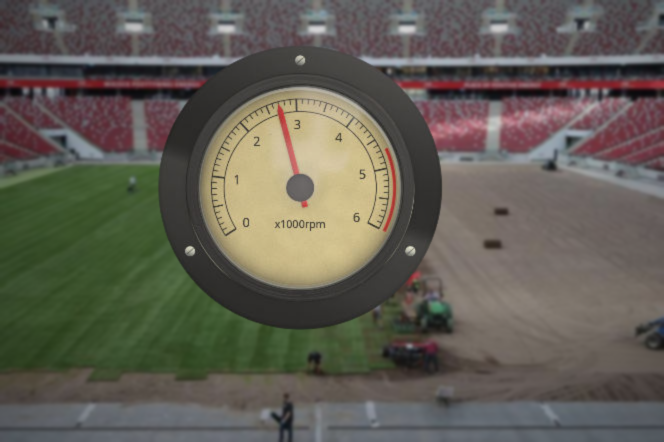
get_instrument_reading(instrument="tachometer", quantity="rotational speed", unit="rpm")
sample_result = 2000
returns 2700
